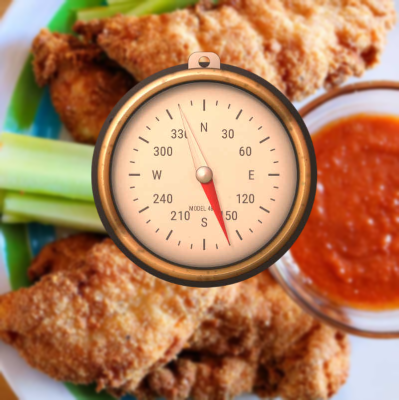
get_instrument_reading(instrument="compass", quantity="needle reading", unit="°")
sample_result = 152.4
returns 160
